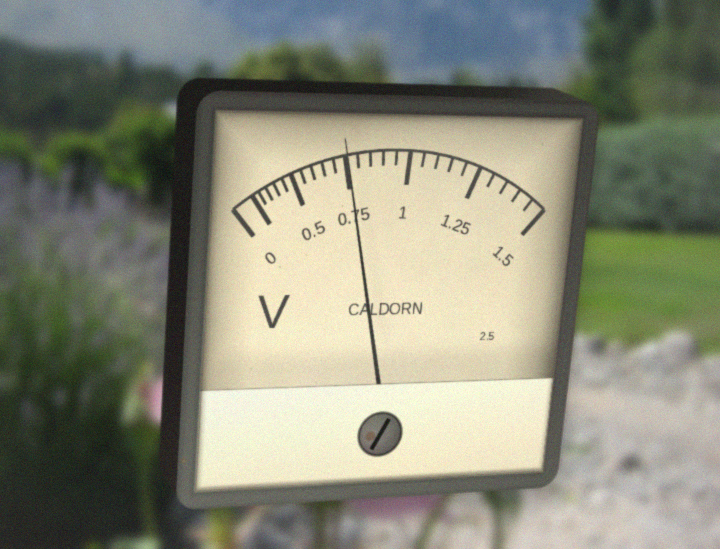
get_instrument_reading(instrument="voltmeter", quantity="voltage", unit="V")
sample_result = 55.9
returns 0.75
